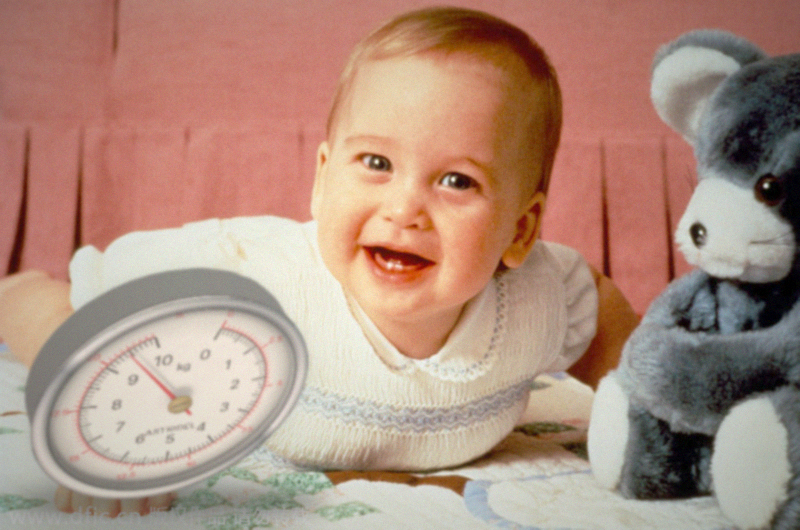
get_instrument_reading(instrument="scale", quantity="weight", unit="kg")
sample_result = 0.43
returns 9.5
